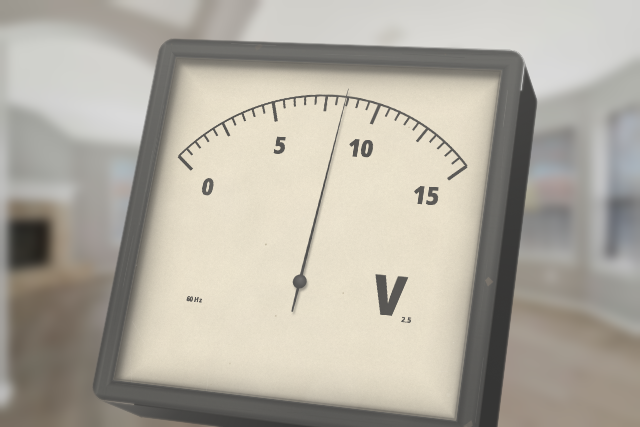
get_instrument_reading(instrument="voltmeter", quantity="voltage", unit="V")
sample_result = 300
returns 8.5
